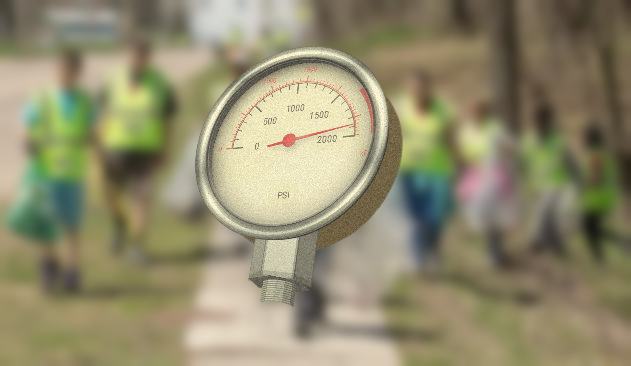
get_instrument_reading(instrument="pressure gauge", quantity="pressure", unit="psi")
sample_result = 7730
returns 1900
